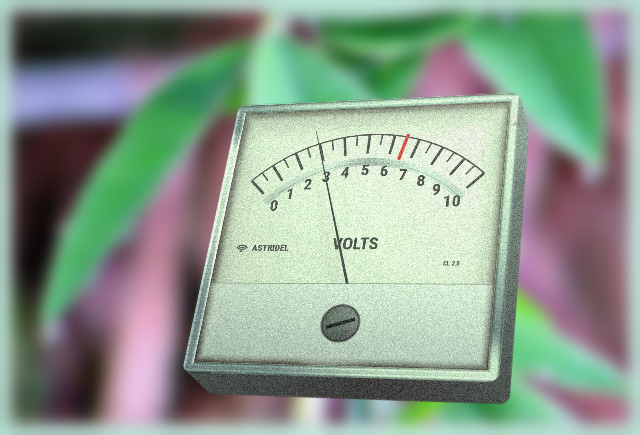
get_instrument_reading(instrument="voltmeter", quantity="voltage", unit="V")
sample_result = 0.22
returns 3
